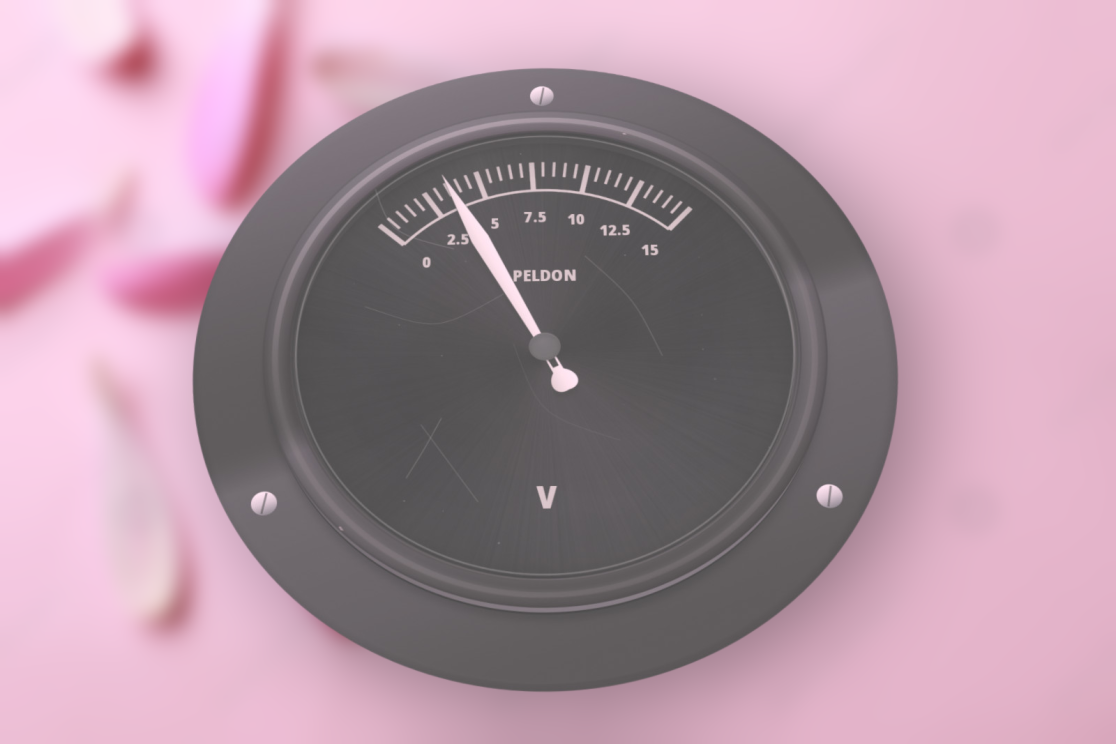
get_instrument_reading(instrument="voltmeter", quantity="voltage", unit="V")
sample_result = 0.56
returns 3.5
